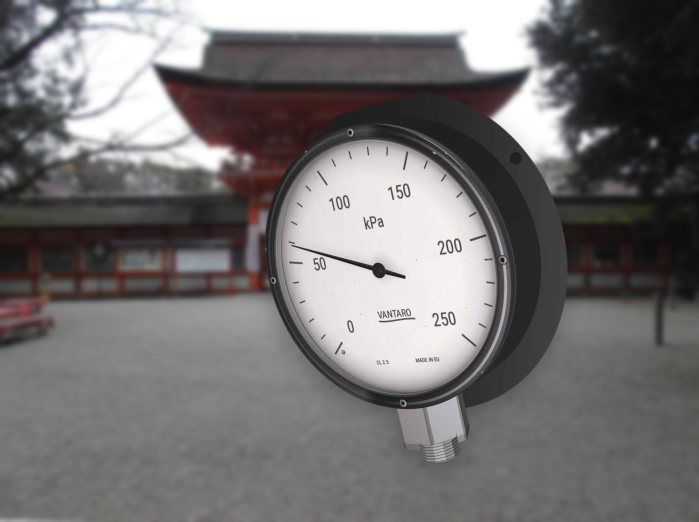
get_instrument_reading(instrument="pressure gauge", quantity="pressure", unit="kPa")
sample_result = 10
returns 60
